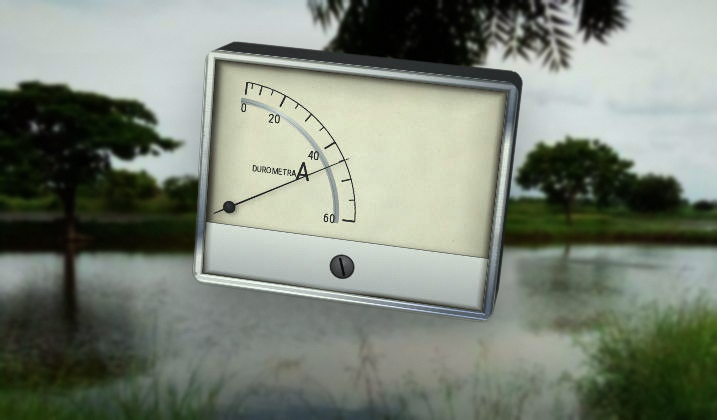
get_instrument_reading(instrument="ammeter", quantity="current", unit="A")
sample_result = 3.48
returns 45
